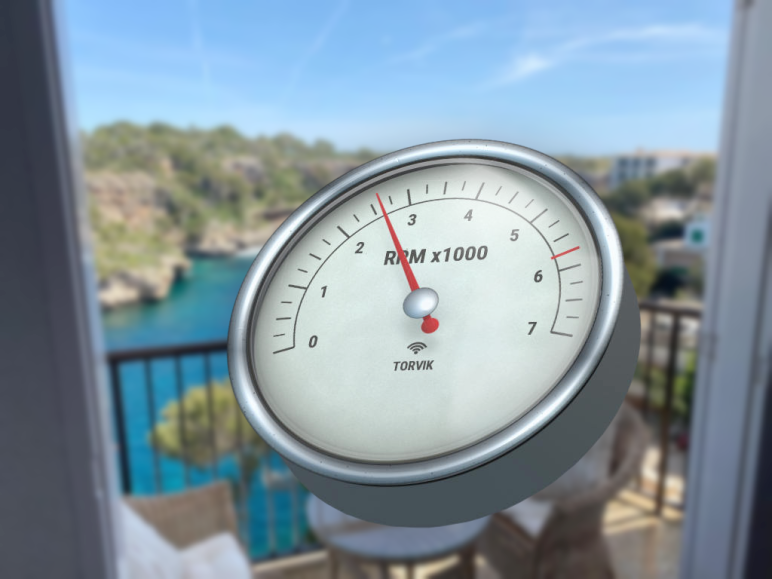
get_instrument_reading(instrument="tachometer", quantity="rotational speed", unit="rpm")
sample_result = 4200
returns 2625
